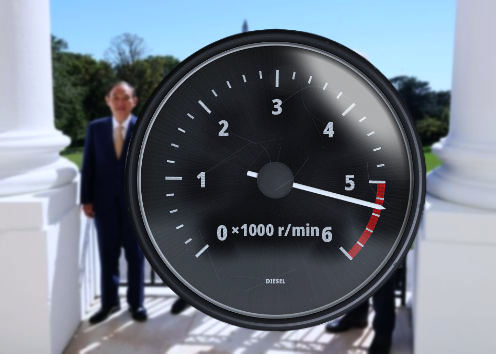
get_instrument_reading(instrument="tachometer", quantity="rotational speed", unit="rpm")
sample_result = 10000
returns 5300
